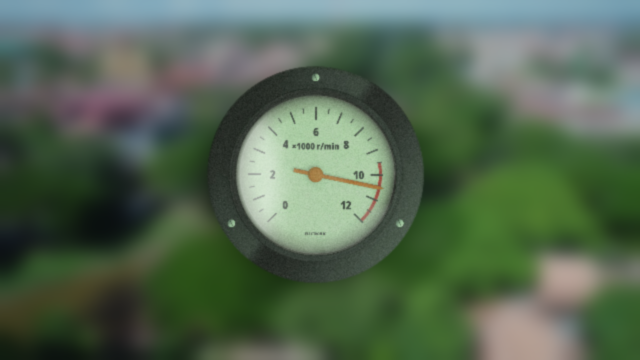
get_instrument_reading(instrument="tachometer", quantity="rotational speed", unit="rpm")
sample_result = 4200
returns 10500
